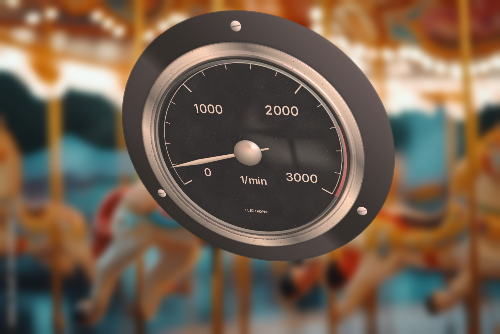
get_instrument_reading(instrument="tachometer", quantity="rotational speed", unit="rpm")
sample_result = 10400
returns 200
